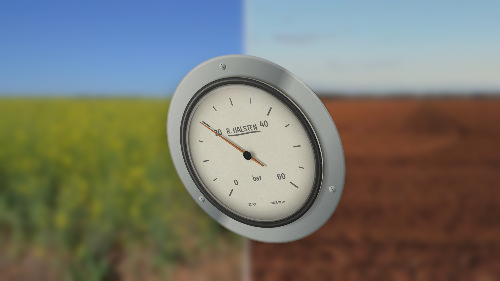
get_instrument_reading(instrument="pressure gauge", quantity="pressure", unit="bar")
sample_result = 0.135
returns 20
